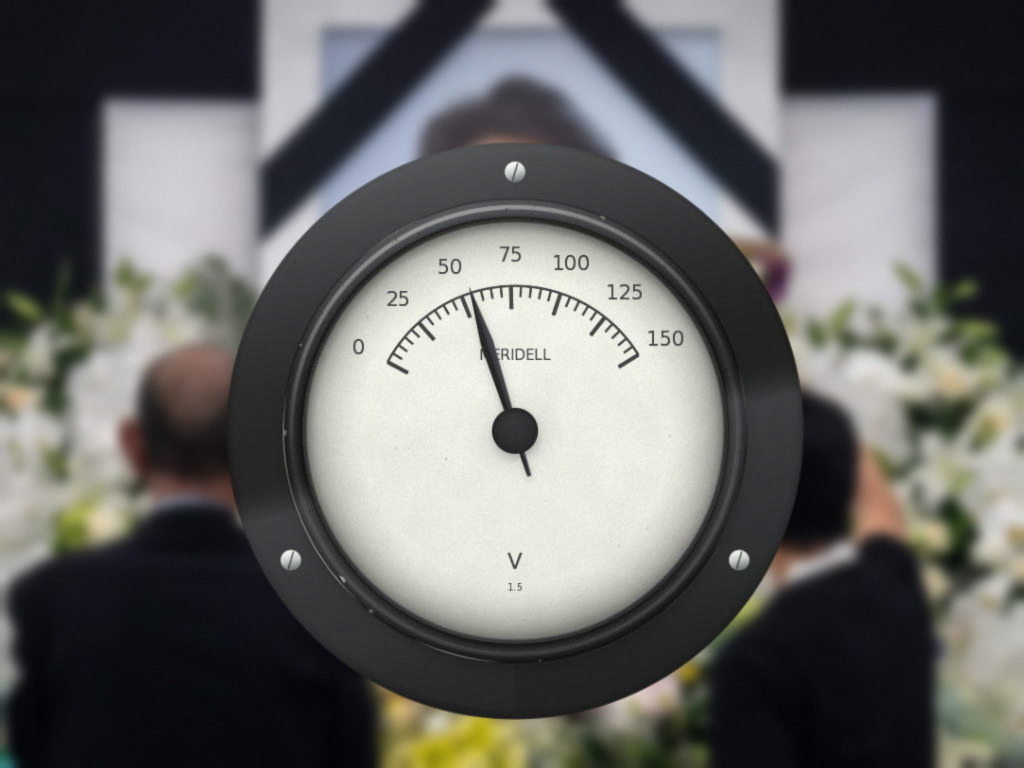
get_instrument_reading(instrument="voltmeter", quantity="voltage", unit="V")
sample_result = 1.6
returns 55
